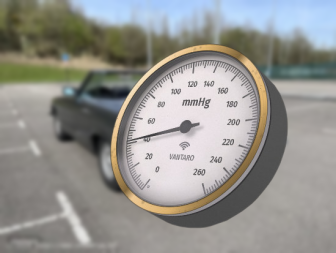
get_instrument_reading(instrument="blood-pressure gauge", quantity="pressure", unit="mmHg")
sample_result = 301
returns 40
